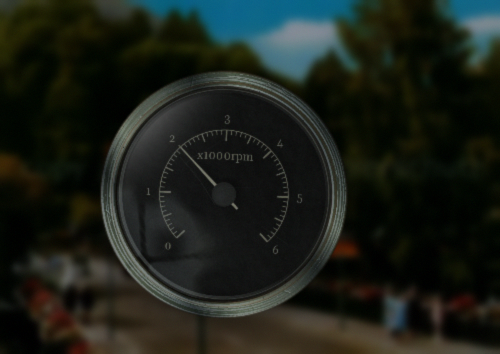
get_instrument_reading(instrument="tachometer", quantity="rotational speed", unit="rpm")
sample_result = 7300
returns 2000
